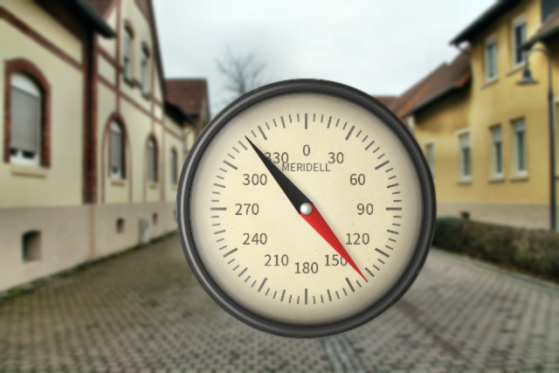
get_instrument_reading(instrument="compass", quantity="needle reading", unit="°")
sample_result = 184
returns 140
